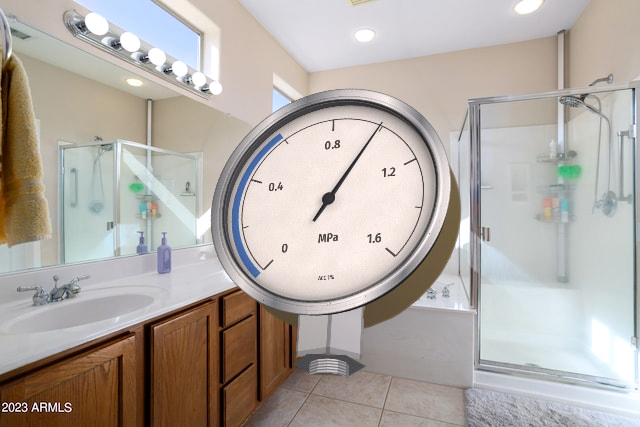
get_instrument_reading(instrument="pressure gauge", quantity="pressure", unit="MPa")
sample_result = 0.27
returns 1
